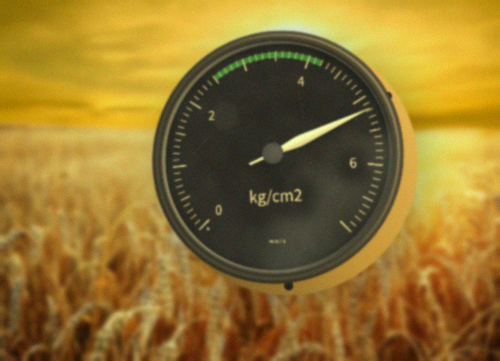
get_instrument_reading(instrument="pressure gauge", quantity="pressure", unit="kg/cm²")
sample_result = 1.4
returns 5.2
